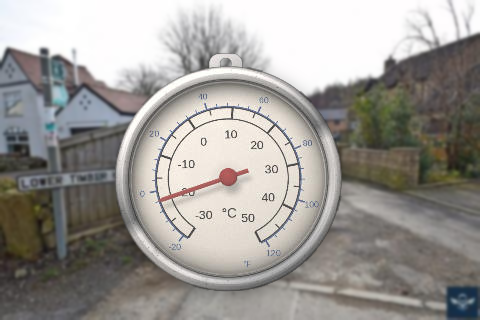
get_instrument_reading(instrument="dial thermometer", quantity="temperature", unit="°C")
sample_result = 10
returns -20
